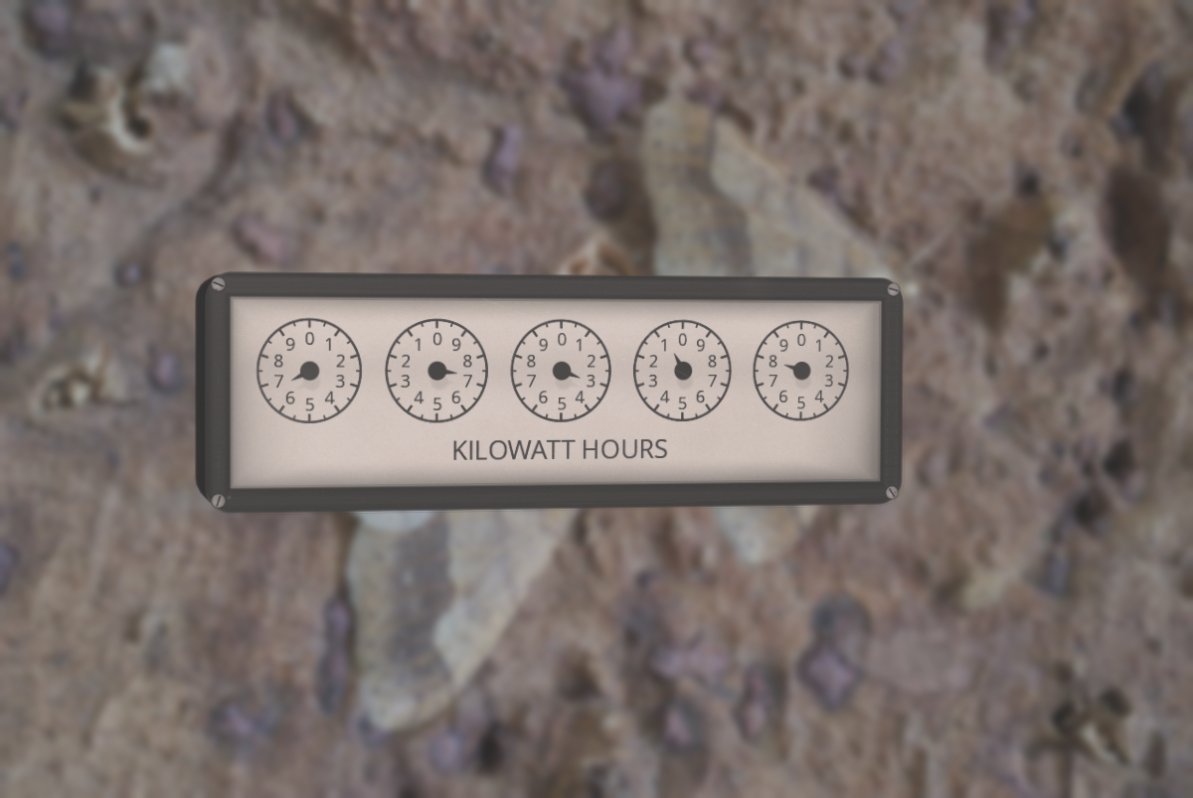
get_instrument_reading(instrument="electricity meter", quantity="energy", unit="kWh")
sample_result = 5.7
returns 67308
